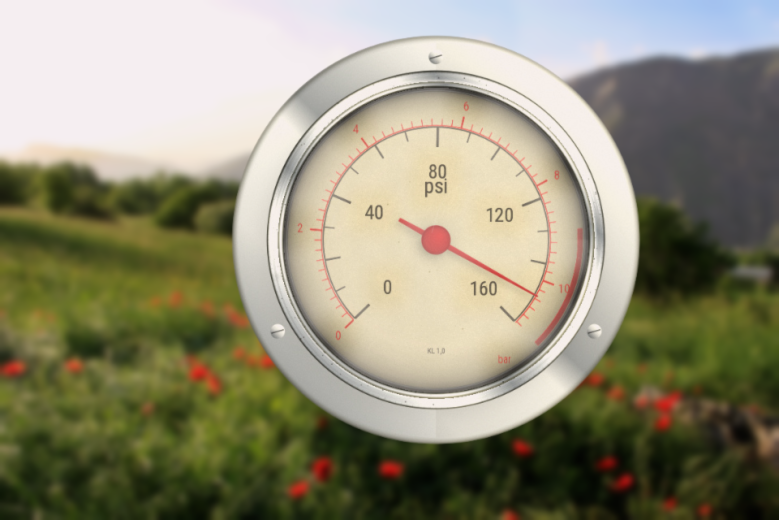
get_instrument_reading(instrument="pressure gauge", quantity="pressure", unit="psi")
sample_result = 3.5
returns 150
